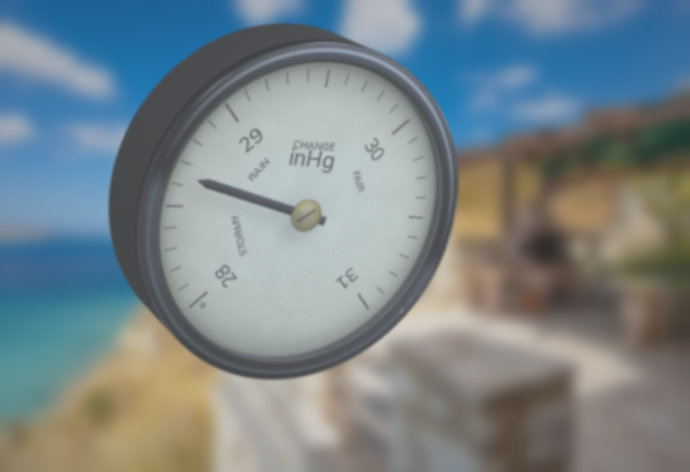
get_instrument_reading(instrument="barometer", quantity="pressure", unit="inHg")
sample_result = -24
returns 28.65
